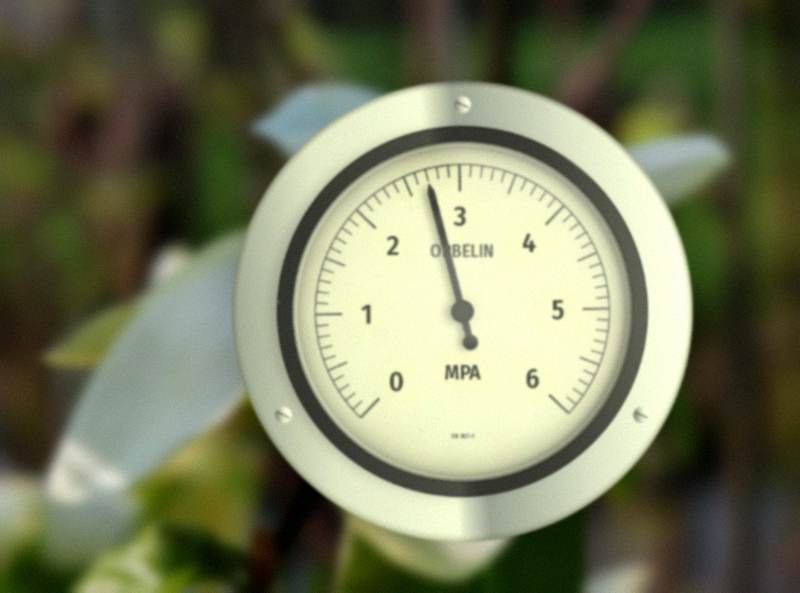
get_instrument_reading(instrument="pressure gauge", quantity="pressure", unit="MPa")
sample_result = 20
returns 2.7
